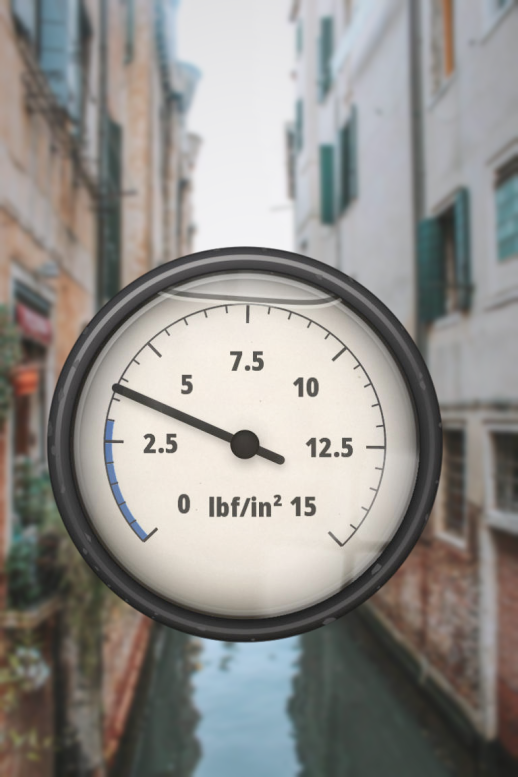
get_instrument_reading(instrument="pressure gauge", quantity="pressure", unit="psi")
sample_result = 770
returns 3.75
